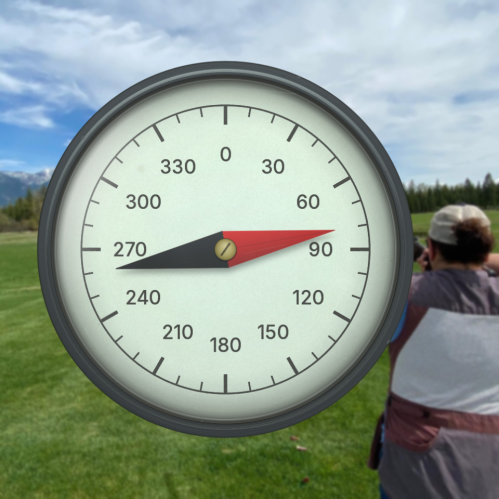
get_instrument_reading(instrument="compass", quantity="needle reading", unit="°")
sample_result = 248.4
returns 80
